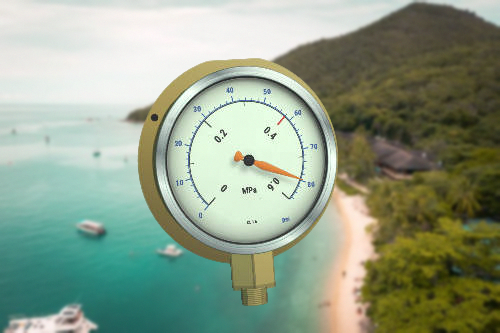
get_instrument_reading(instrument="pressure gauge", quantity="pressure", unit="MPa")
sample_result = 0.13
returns 0.55
